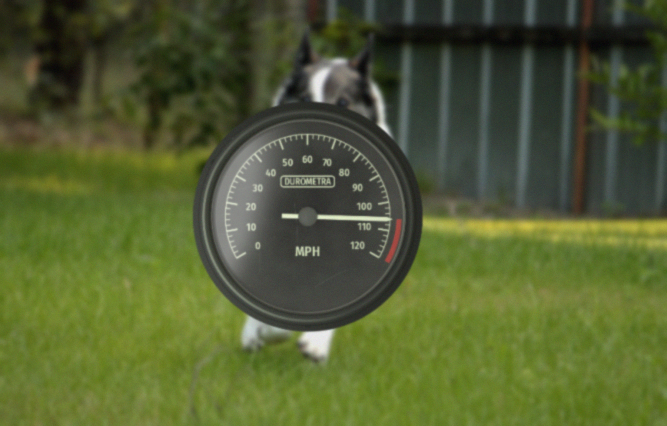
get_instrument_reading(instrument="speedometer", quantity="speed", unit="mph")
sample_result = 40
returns 106
